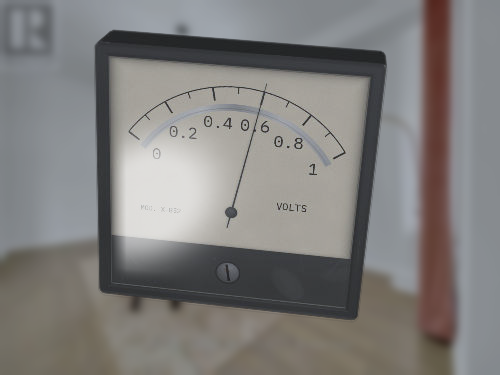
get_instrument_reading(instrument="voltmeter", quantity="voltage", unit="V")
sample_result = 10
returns 0.6
